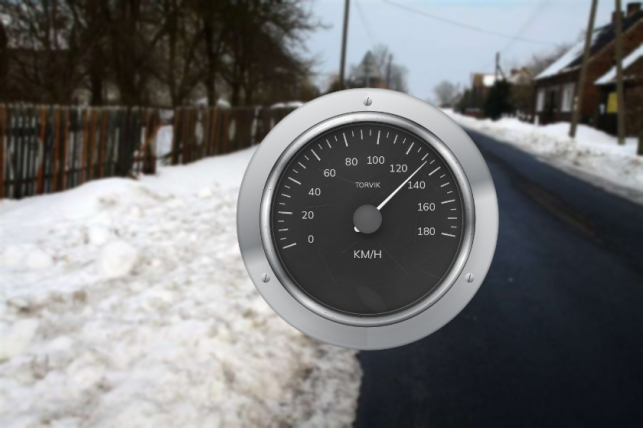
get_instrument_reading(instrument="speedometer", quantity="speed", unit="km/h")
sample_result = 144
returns 132.5
